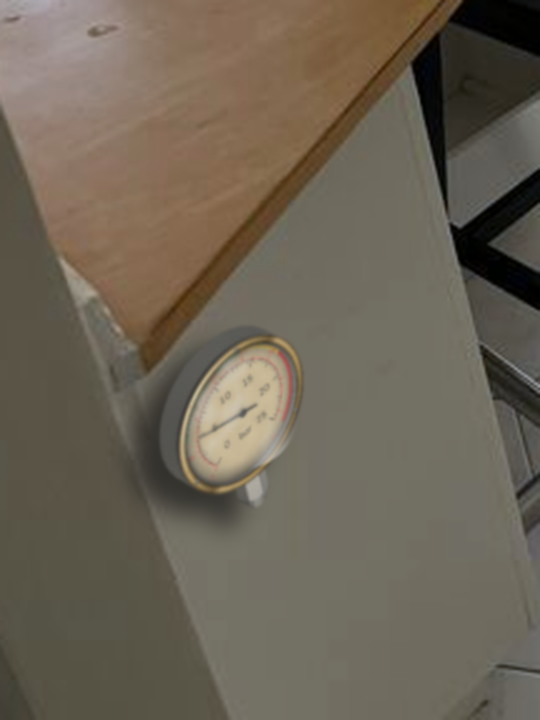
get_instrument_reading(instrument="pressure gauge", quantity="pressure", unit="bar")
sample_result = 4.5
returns 5
